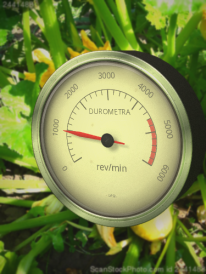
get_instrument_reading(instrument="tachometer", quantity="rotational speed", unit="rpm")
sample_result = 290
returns 1000
